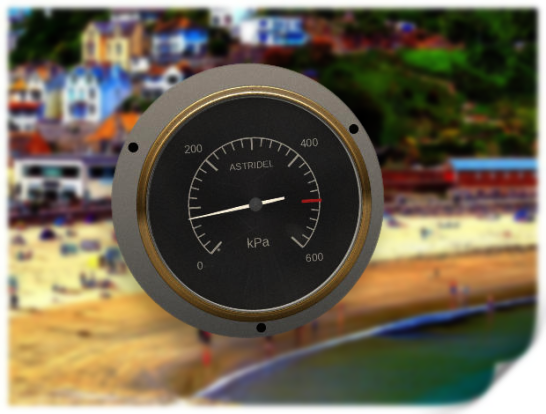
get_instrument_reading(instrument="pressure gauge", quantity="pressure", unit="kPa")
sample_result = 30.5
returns 80
